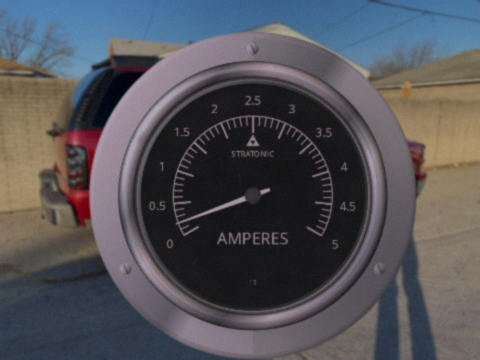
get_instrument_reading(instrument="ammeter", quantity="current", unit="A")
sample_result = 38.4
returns 0.2
